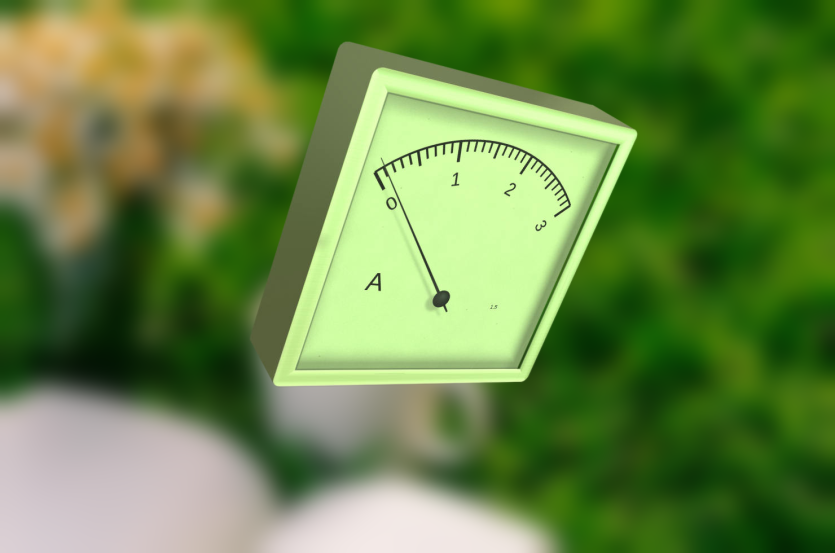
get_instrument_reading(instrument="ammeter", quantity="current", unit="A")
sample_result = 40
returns 0.1
